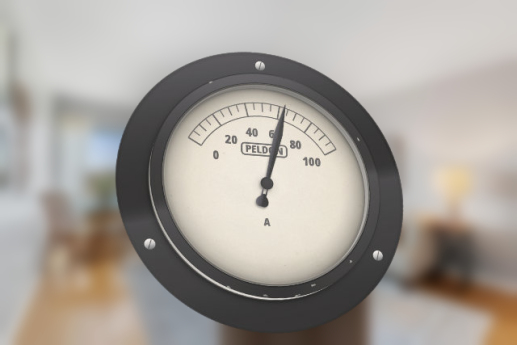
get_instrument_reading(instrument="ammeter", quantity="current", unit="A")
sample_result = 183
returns 62.5
